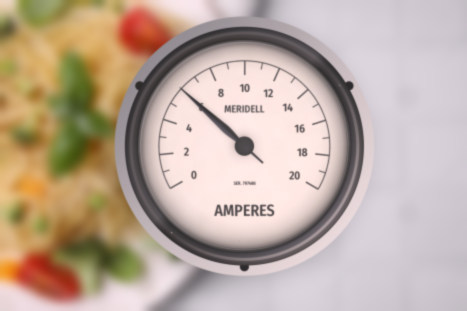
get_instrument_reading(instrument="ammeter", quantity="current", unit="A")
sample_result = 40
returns 6
